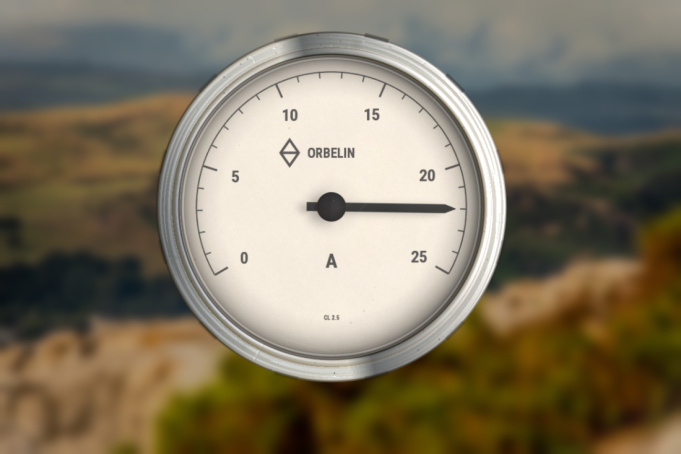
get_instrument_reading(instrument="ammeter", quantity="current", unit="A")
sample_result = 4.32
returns 22
